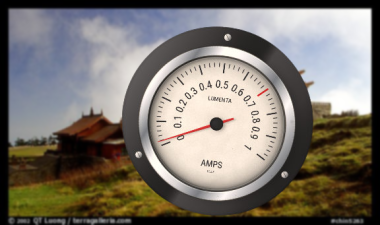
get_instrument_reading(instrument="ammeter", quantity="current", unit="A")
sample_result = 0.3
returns 0.02
